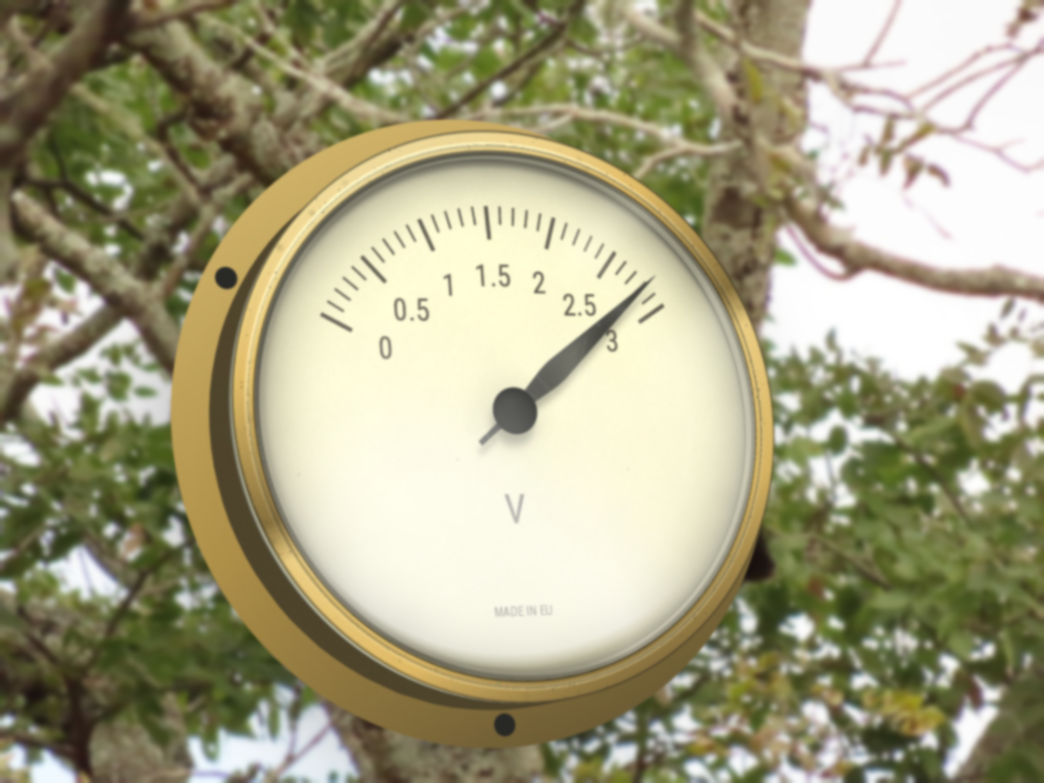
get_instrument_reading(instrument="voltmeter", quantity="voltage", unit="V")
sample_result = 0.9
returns 2.8
